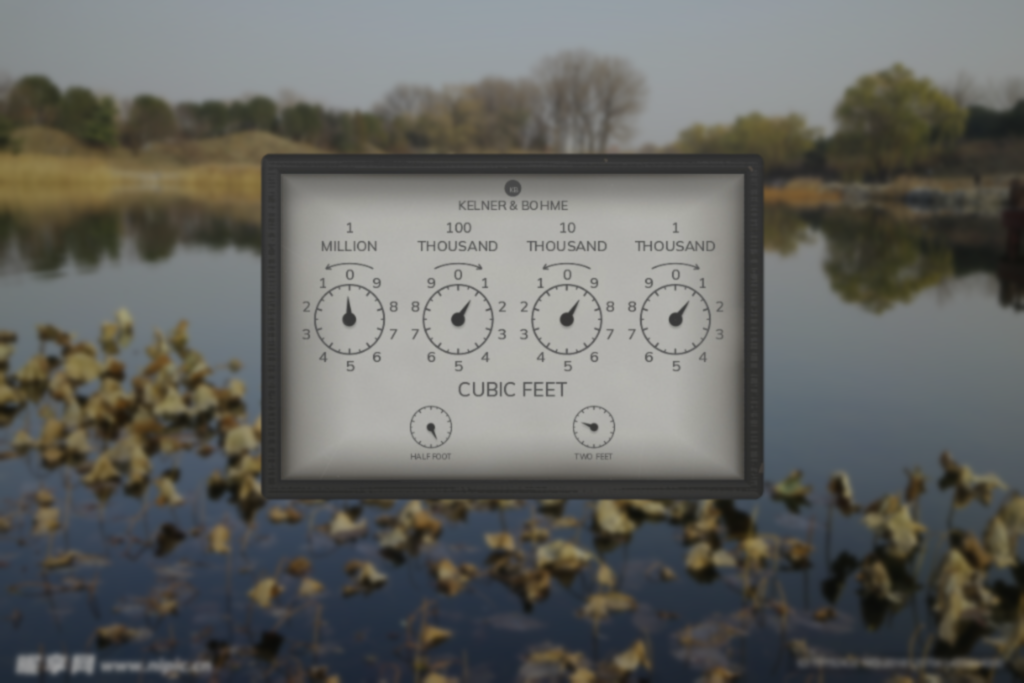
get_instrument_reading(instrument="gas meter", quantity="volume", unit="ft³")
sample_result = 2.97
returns 9100
